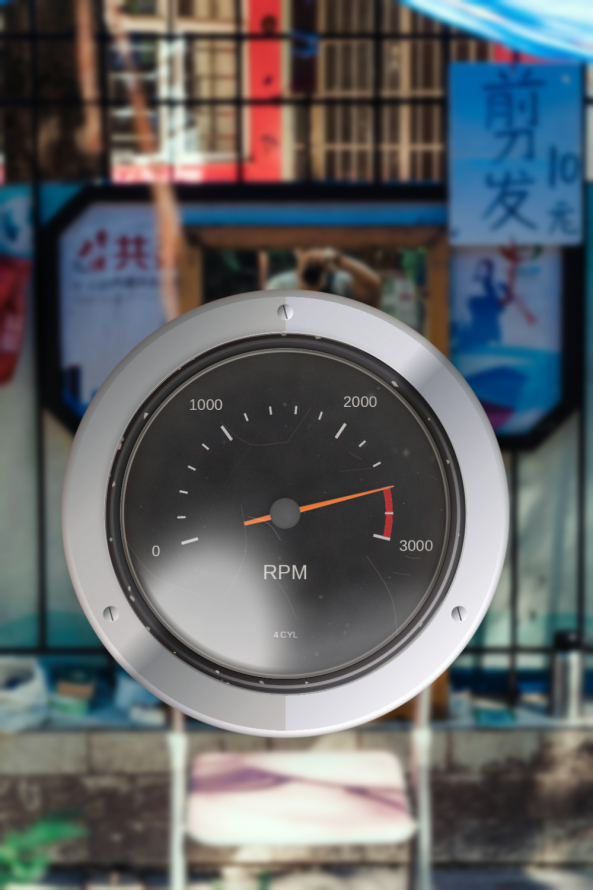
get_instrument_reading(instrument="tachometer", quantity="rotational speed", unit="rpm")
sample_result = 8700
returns 2600
